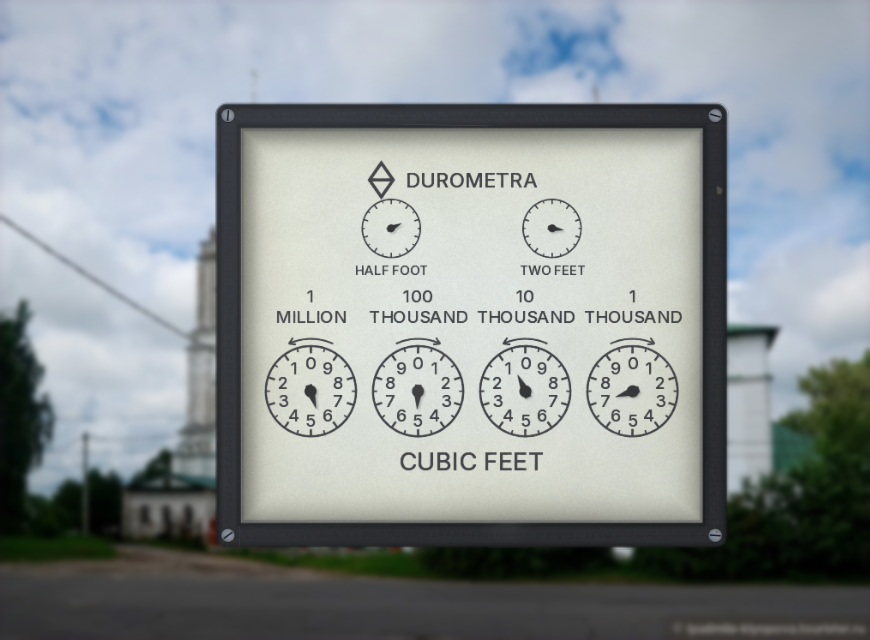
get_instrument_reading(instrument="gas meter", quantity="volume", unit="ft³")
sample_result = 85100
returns 550700
